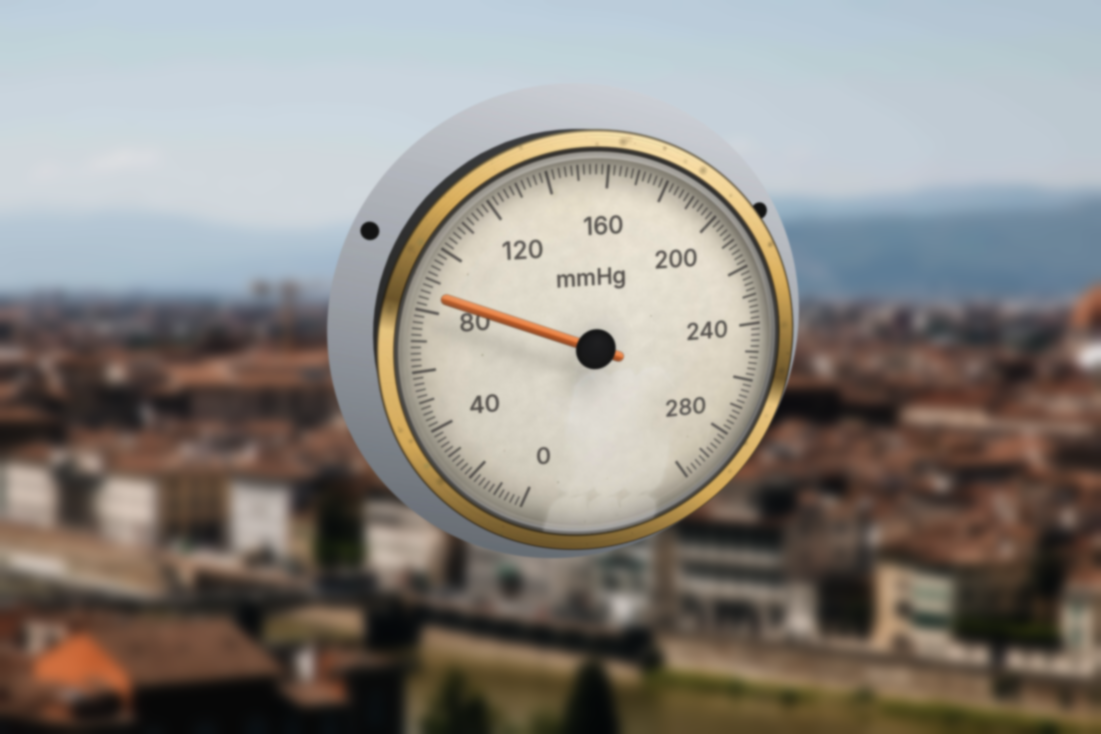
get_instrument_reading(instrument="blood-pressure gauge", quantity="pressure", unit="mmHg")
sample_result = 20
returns 86
